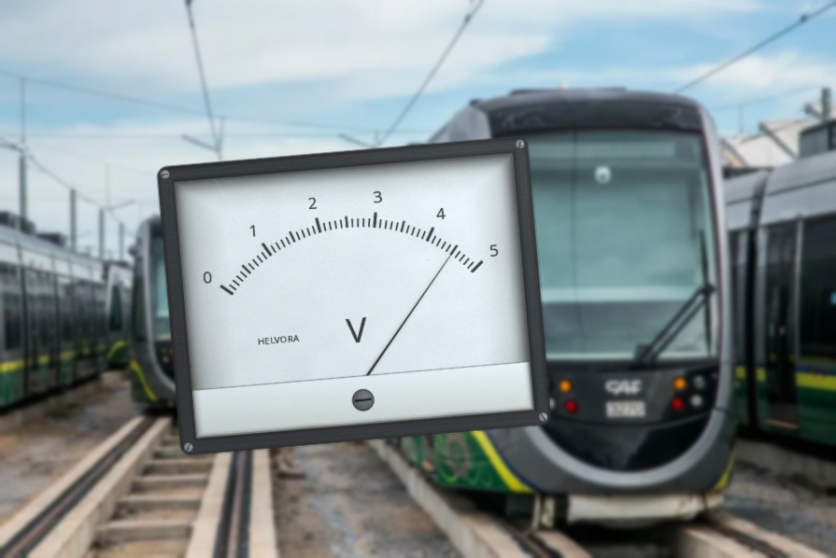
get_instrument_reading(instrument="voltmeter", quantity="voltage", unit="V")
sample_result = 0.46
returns 4.5
